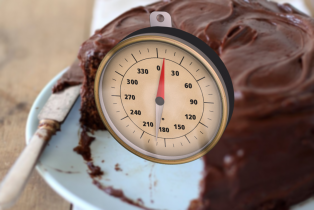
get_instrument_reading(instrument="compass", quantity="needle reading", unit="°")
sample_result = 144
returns 10
